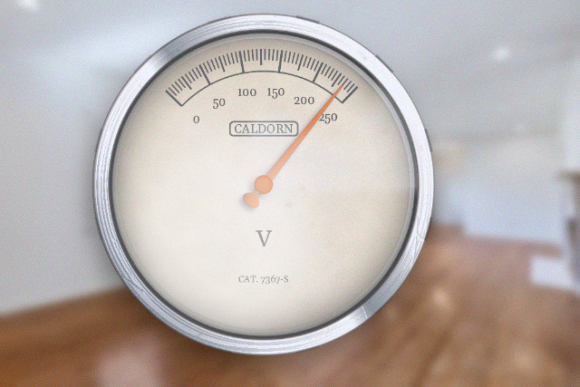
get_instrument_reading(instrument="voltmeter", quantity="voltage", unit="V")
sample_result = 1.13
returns 235
